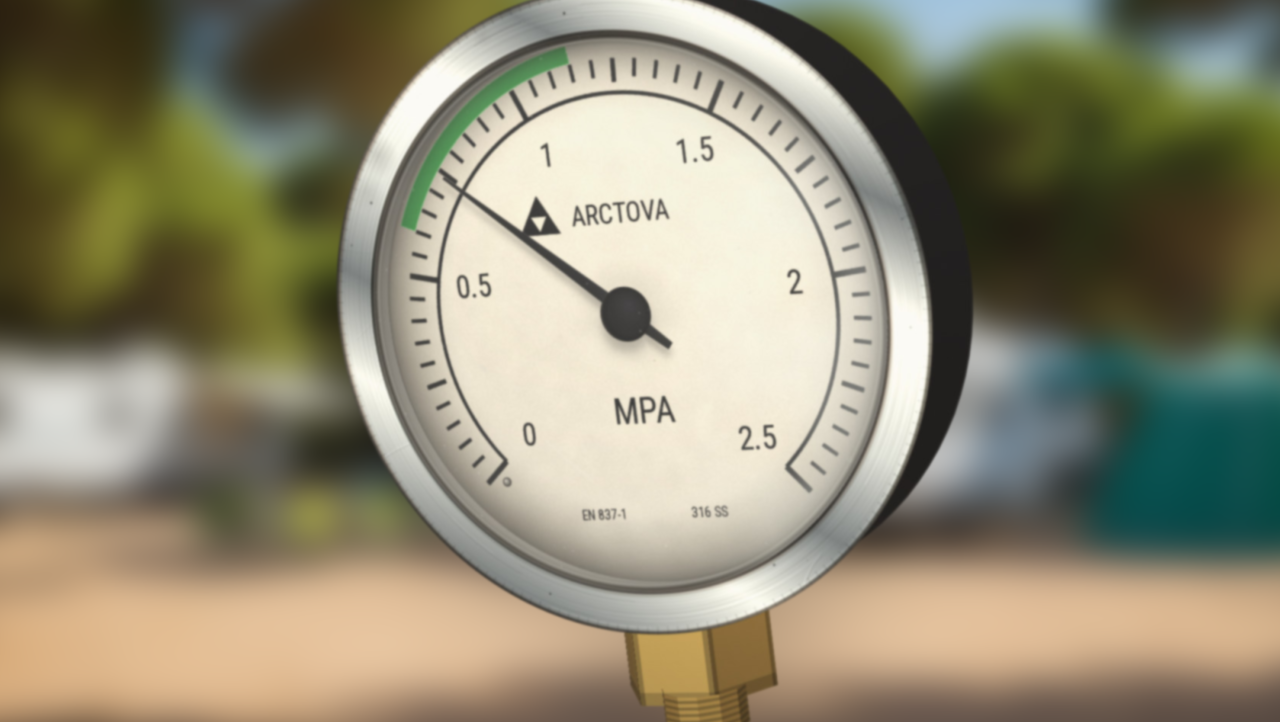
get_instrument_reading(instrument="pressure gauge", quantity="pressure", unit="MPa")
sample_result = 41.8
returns 0.75
